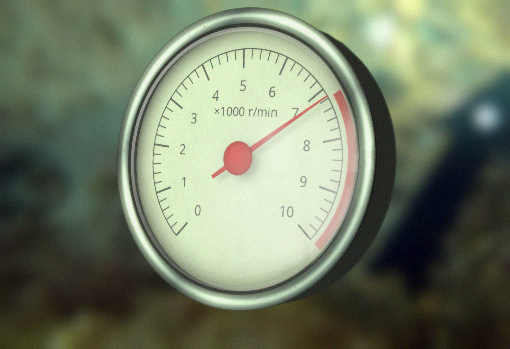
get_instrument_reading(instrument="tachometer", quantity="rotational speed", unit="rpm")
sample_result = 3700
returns 7200
